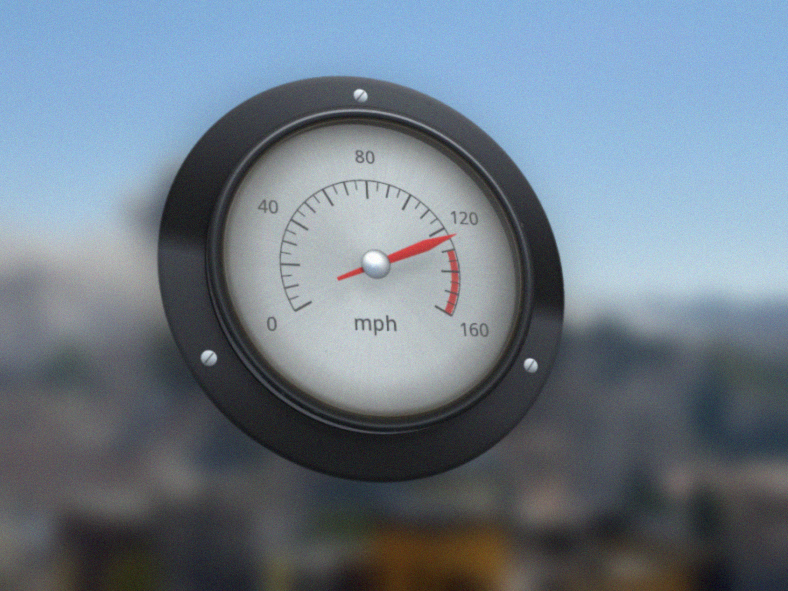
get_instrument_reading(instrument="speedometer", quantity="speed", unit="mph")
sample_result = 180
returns 125
